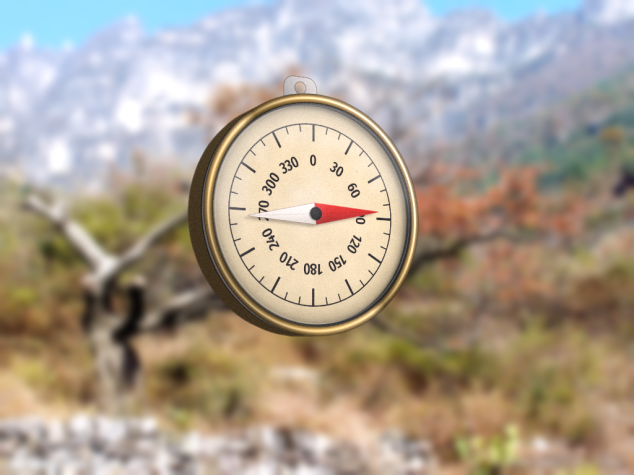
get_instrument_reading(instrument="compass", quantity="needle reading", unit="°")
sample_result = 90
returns 85
